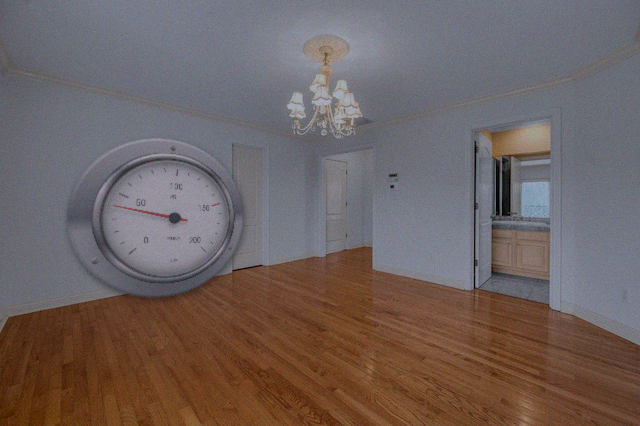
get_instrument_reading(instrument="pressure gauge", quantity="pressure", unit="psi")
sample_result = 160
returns 40
